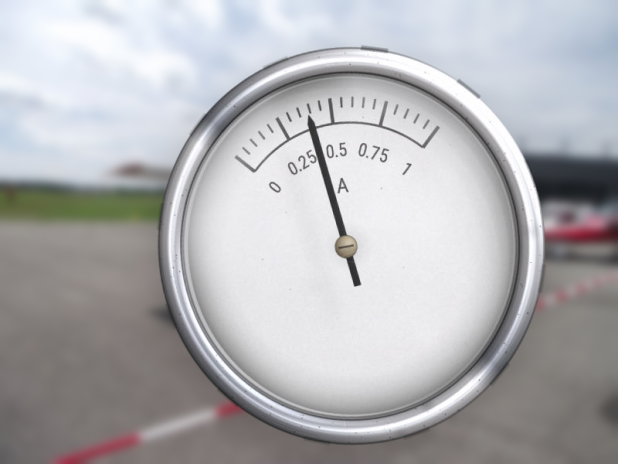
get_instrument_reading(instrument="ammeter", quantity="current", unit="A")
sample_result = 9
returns 0.4
